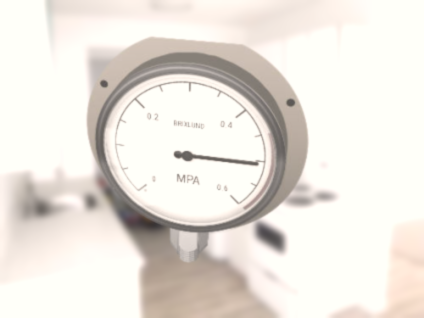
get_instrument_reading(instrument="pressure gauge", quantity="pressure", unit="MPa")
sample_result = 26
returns 0.5
